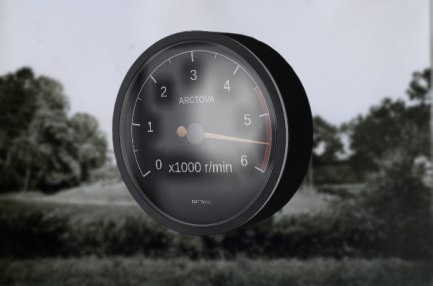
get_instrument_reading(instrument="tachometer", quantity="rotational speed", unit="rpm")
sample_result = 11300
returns 5500
